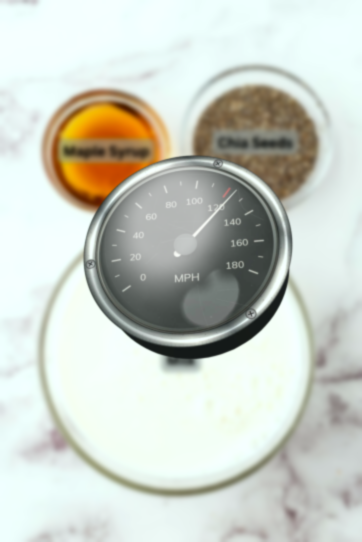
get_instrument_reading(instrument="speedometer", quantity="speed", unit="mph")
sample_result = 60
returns 125
